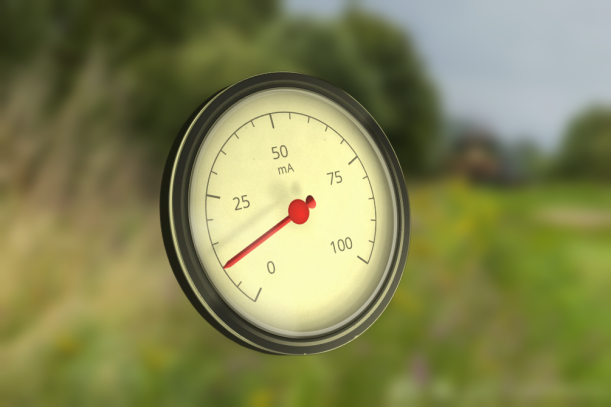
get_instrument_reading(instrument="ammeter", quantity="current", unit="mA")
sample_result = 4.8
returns 10
